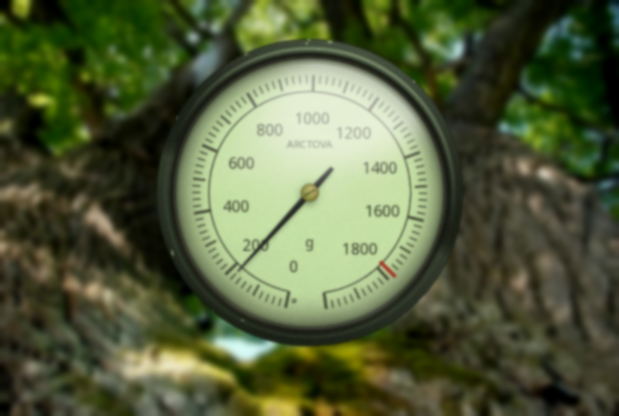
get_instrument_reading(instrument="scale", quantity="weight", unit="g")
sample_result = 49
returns 180
